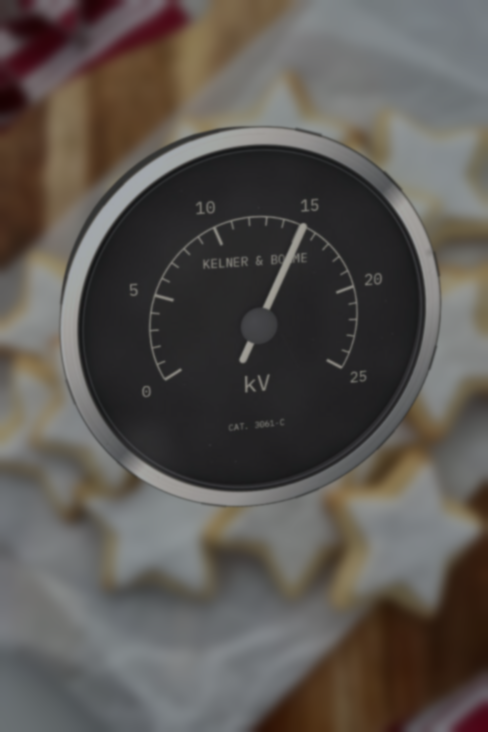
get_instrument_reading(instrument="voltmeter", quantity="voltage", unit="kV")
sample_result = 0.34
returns 15
